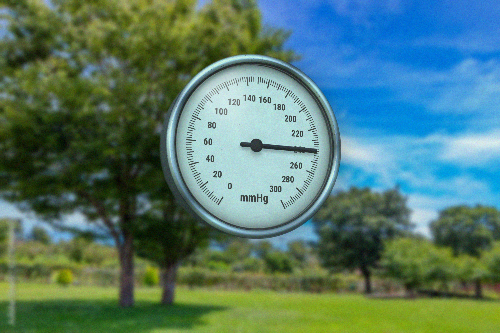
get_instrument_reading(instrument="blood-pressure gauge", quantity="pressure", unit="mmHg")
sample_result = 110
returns 240
